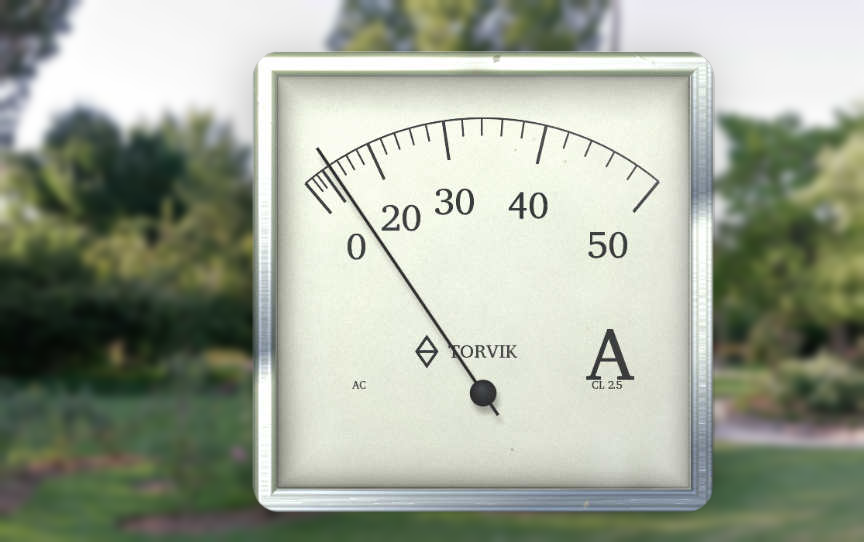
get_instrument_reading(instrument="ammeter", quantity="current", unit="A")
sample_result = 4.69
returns 12
